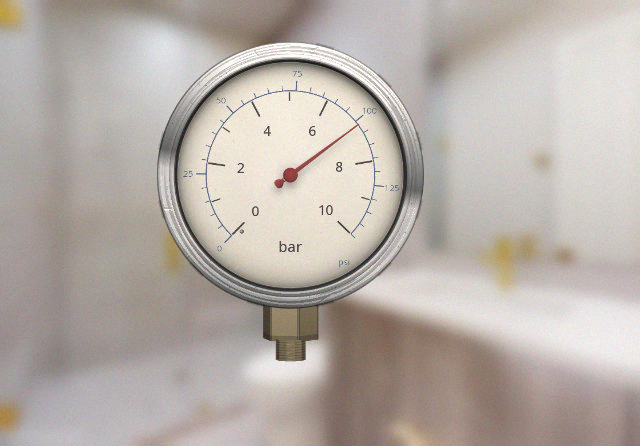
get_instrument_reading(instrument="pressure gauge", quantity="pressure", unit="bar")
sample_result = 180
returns 7
